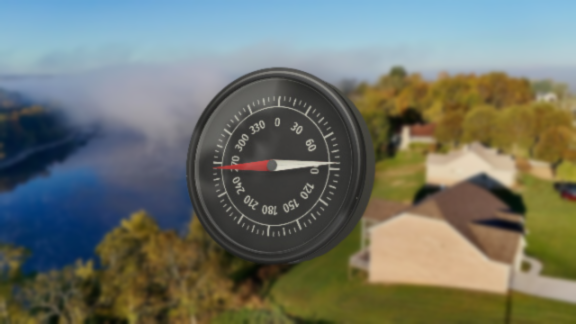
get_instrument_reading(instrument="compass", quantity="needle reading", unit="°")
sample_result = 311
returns 265
